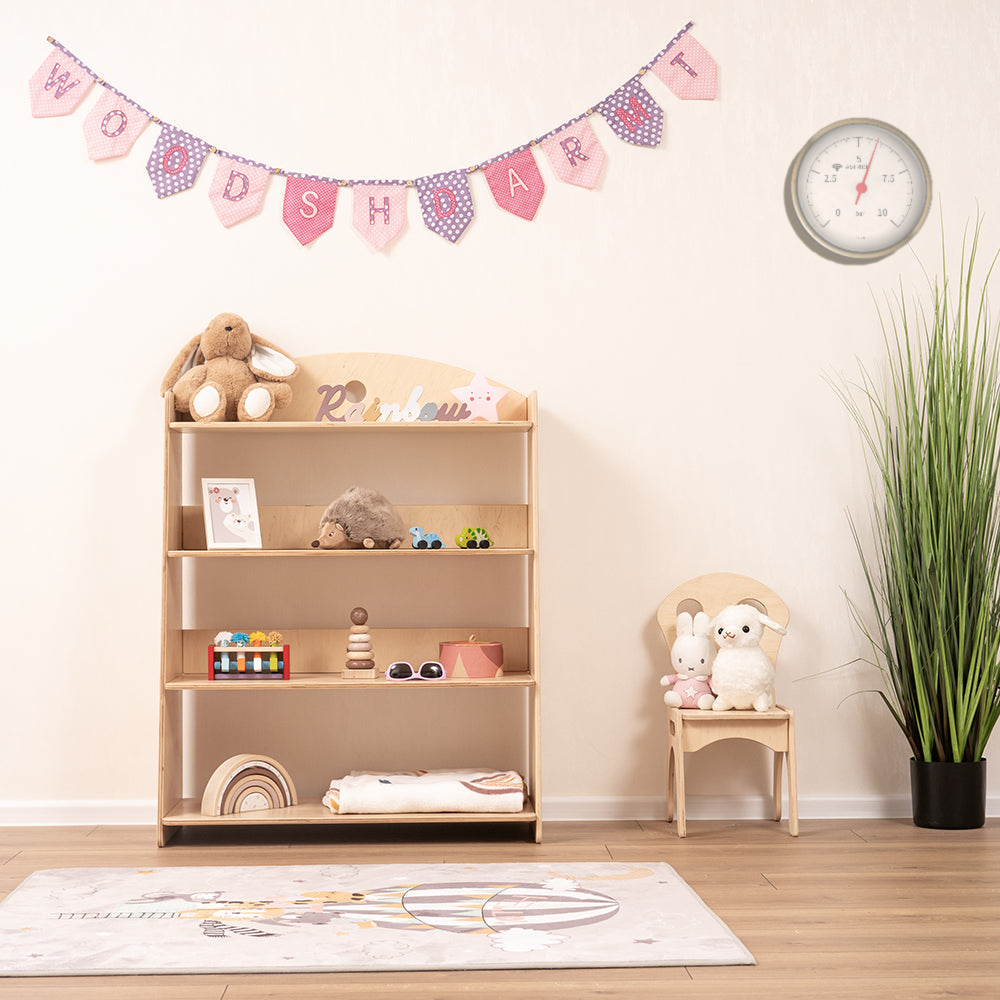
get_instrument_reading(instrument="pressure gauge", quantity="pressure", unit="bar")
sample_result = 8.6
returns 5.75
